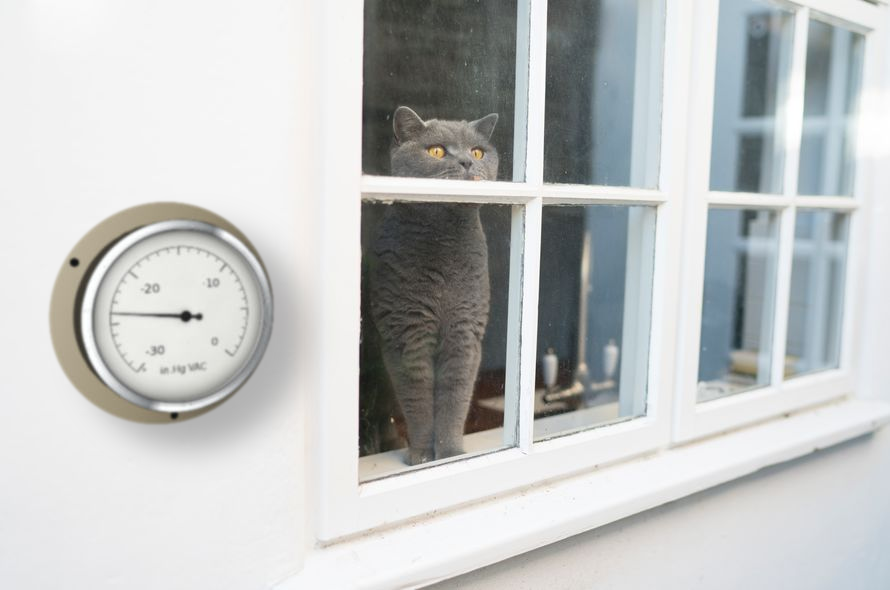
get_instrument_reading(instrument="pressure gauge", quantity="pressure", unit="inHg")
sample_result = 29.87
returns -24
